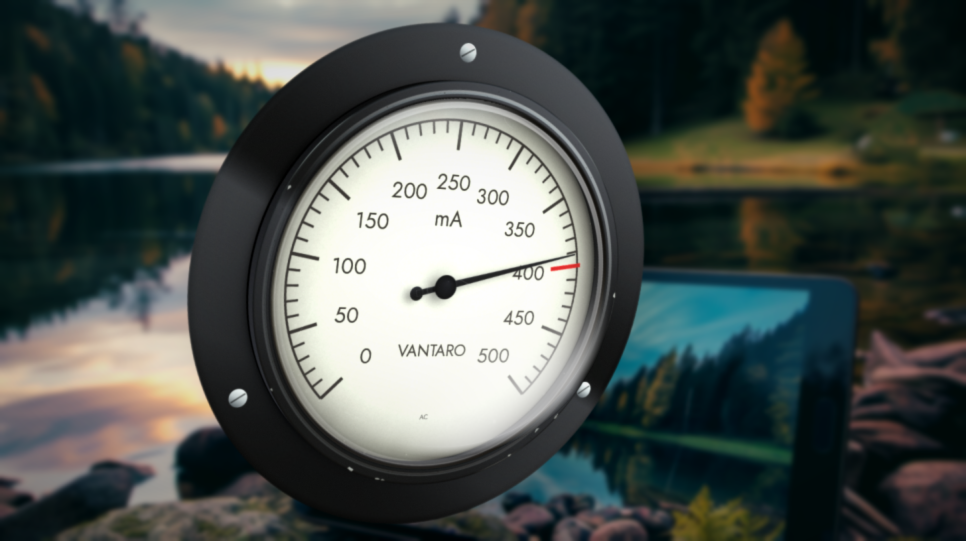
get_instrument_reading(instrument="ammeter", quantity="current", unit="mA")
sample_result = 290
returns 390
